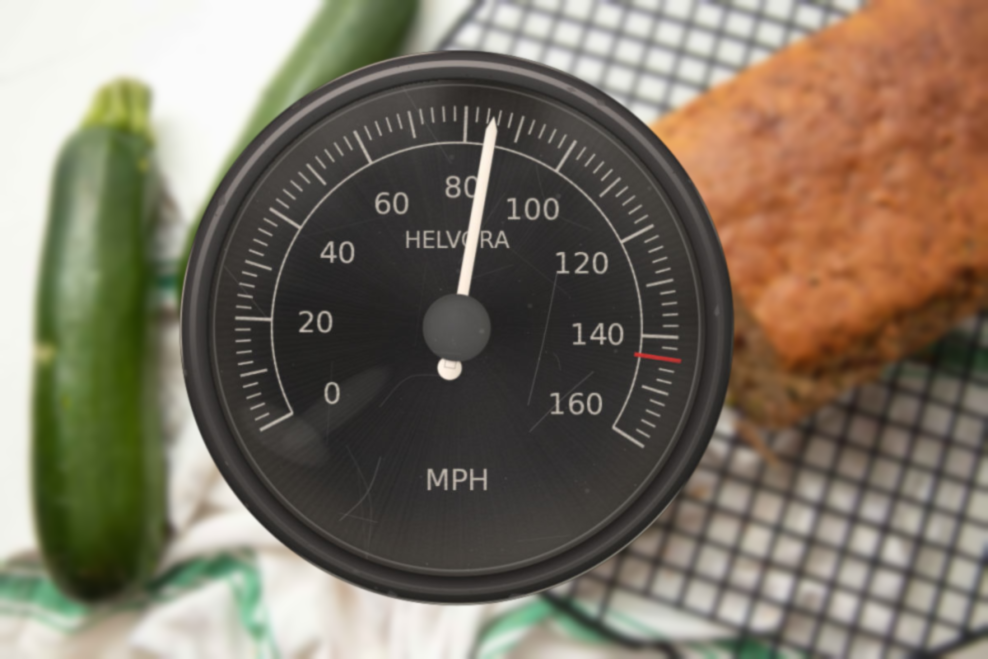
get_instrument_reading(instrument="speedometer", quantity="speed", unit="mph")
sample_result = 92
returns 85
